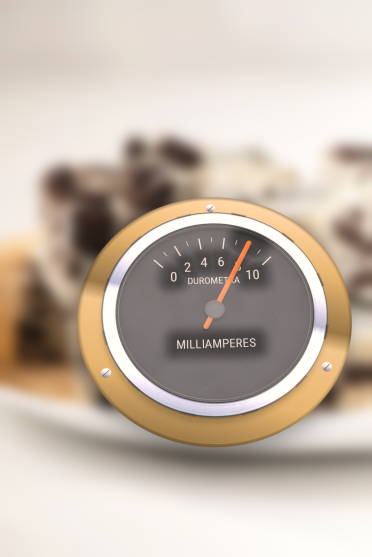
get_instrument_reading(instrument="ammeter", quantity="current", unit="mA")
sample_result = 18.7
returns 8
